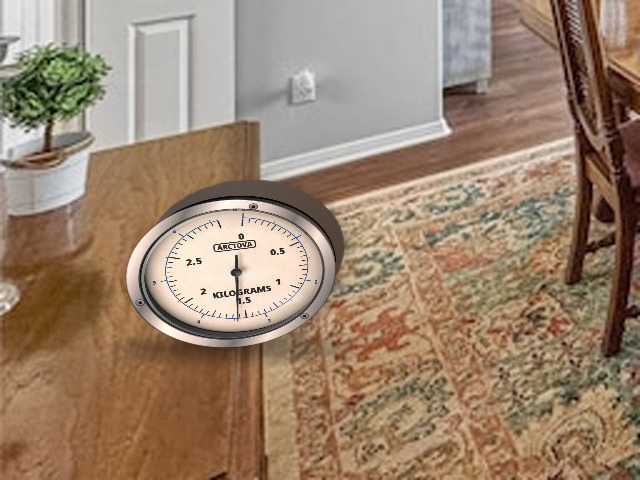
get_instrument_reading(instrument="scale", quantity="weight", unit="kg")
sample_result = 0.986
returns 1.55
